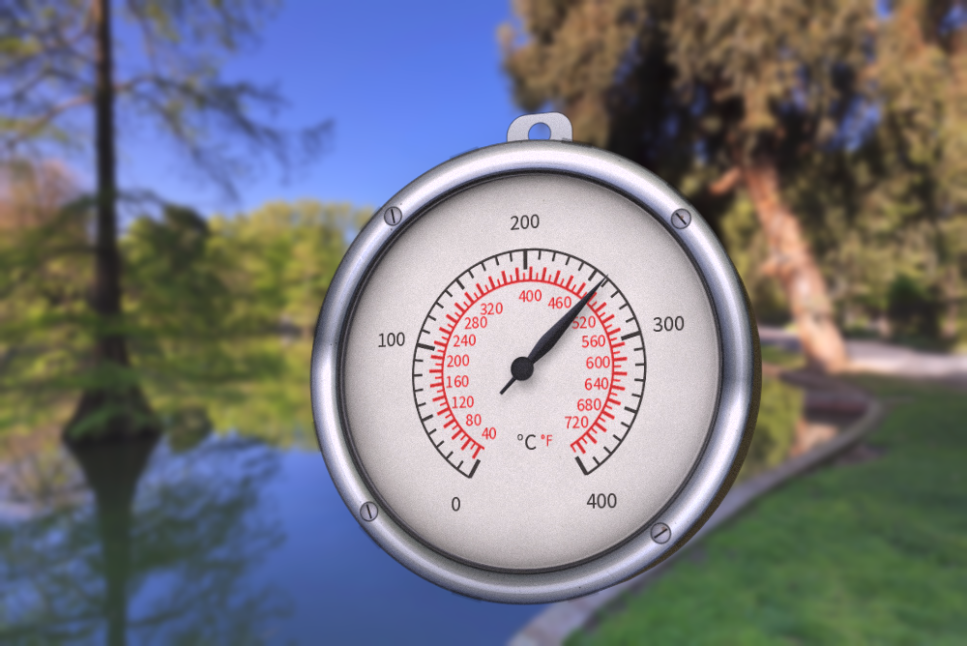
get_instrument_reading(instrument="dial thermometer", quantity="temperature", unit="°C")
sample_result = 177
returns 260
